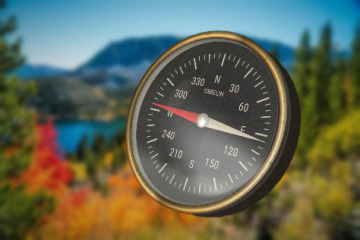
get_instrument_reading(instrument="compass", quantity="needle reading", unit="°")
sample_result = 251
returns 275
